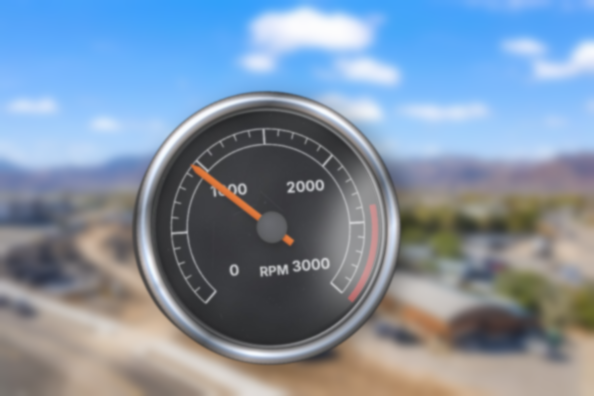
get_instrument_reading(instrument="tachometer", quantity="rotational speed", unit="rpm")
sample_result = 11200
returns 950
